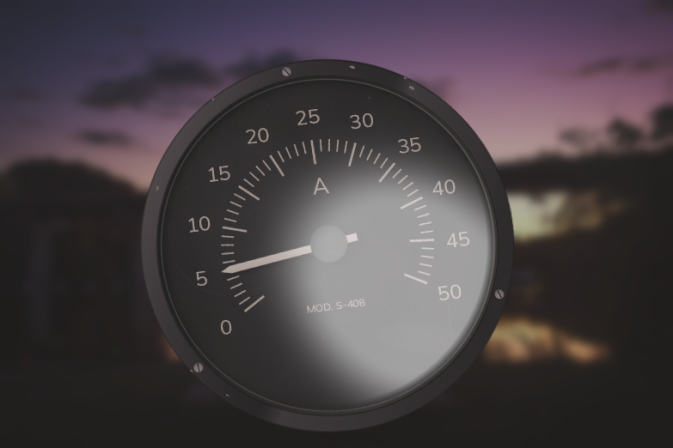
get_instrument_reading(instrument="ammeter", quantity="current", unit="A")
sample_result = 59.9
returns 5
